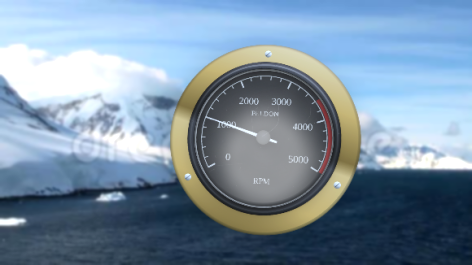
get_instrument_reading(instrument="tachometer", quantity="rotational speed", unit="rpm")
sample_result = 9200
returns 1000
